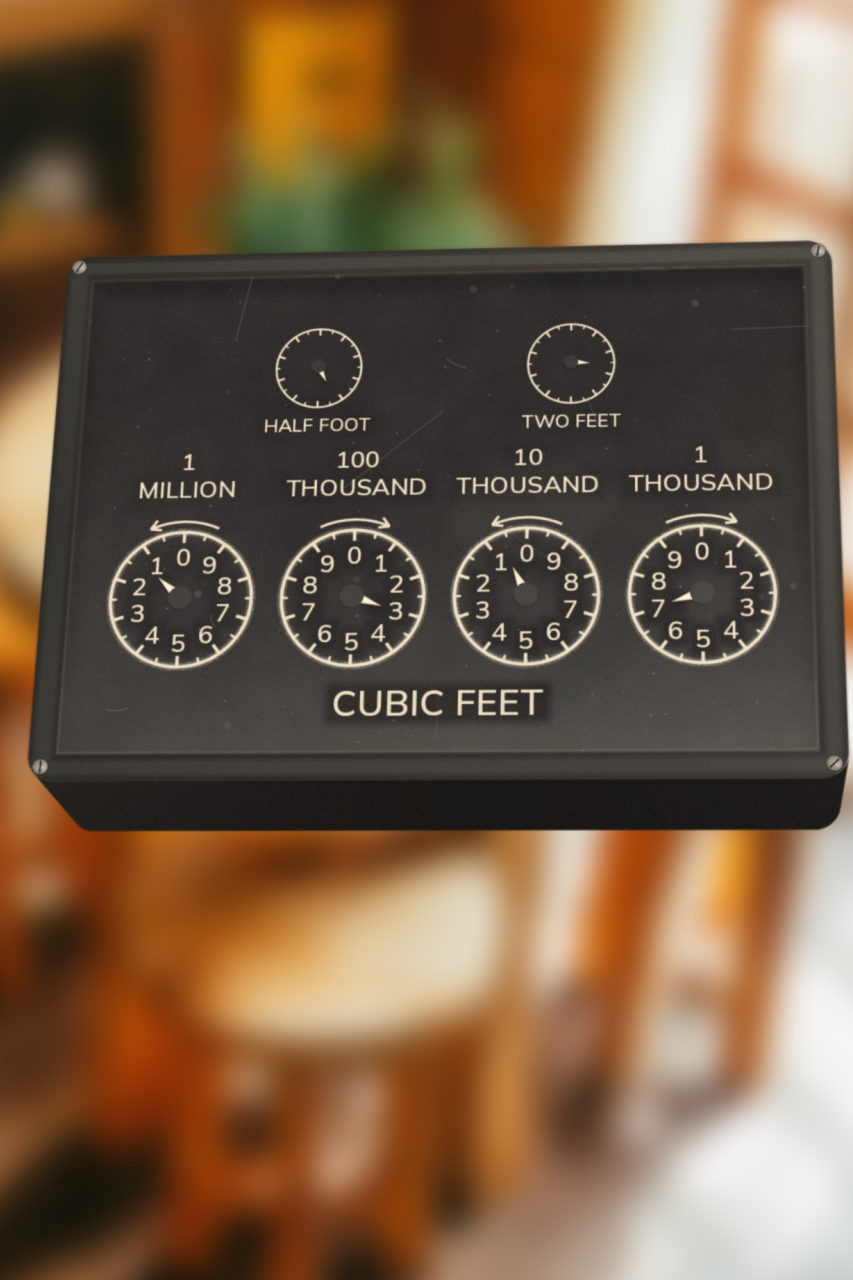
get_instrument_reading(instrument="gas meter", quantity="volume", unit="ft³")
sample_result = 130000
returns 130700
